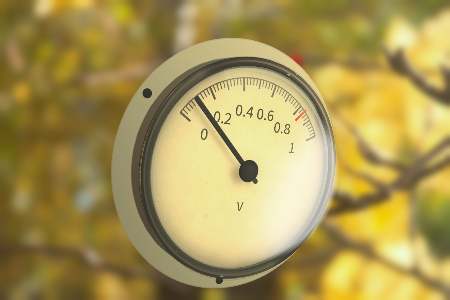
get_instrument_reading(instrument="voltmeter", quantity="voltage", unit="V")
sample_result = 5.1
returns 0.1
